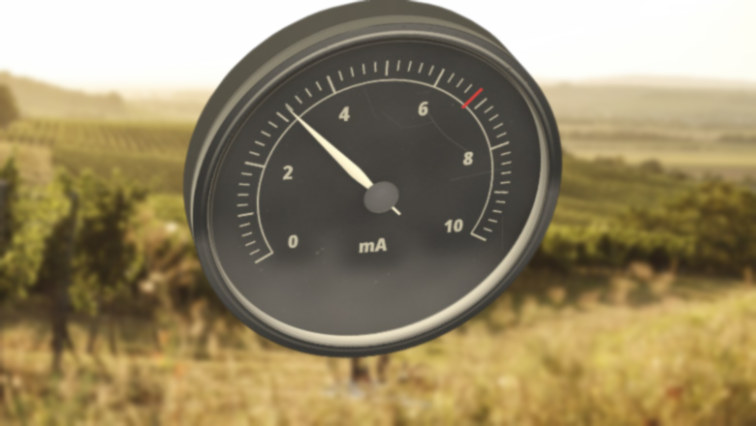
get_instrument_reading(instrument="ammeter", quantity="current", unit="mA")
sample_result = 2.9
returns 3.2
